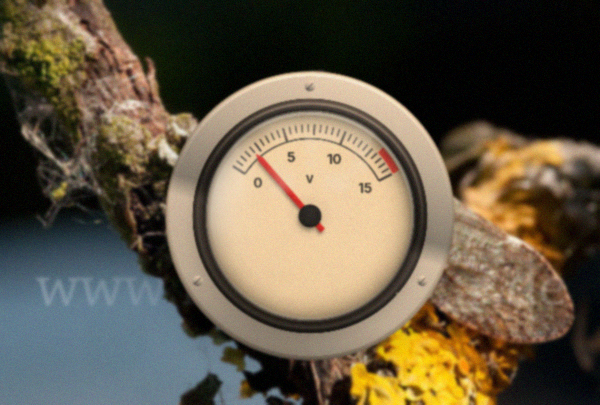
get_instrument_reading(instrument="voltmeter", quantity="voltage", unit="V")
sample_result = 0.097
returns 2
